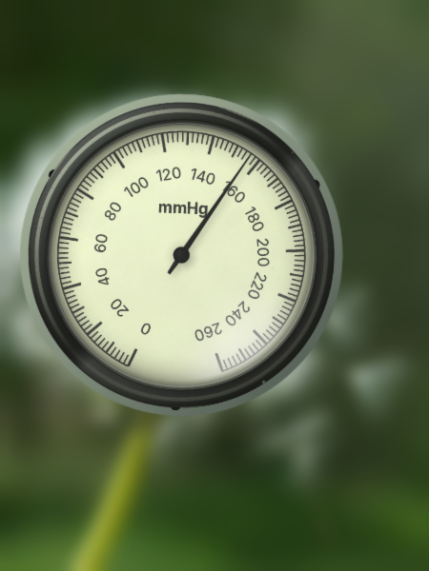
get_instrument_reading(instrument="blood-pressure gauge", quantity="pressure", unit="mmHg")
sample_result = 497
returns 156
